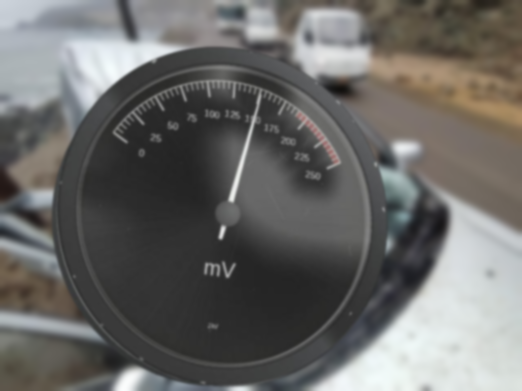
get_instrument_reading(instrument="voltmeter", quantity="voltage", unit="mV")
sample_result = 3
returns 150
